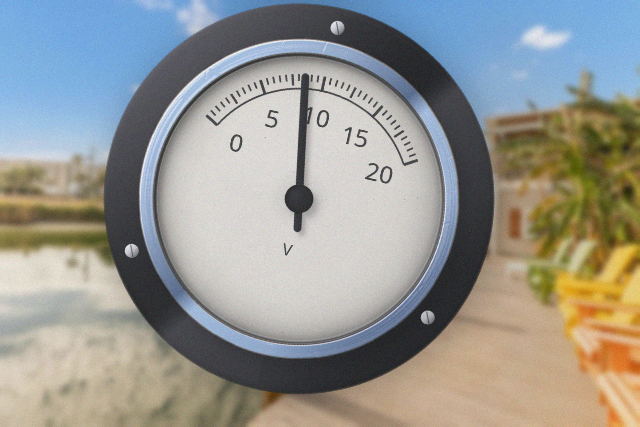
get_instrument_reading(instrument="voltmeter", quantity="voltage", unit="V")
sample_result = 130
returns 8.5
